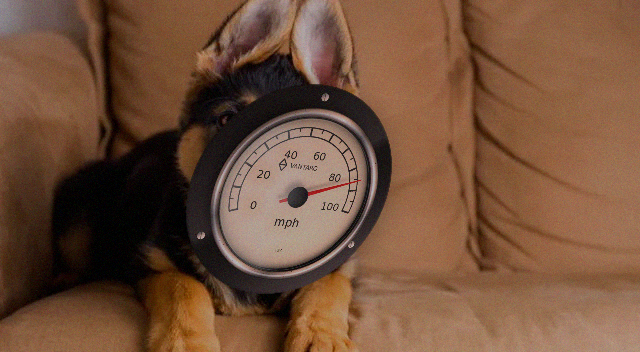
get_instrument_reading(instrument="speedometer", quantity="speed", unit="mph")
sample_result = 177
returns 85
